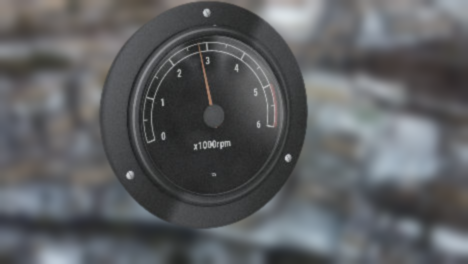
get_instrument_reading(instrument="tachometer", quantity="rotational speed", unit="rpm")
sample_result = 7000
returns 2750
